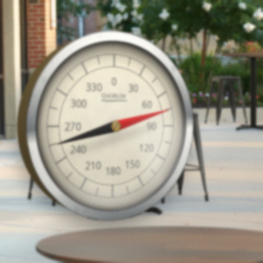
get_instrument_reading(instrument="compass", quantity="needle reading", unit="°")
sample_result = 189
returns 75
